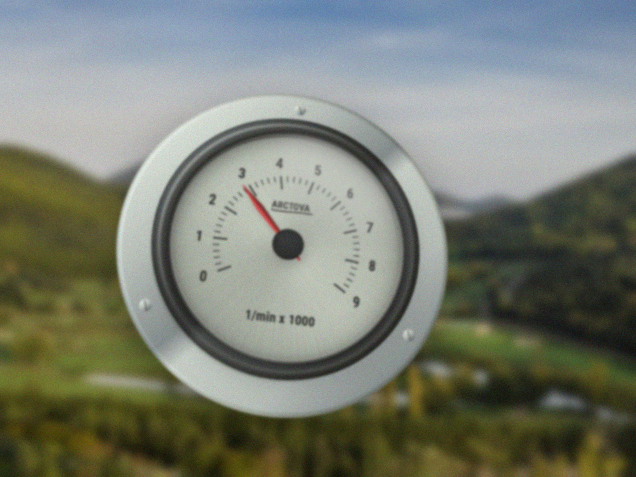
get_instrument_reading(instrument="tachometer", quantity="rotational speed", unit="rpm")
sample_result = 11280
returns 2800
